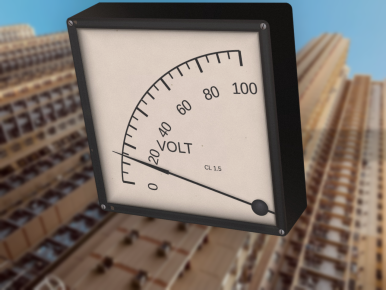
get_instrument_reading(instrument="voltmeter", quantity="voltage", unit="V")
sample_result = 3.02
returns 15
